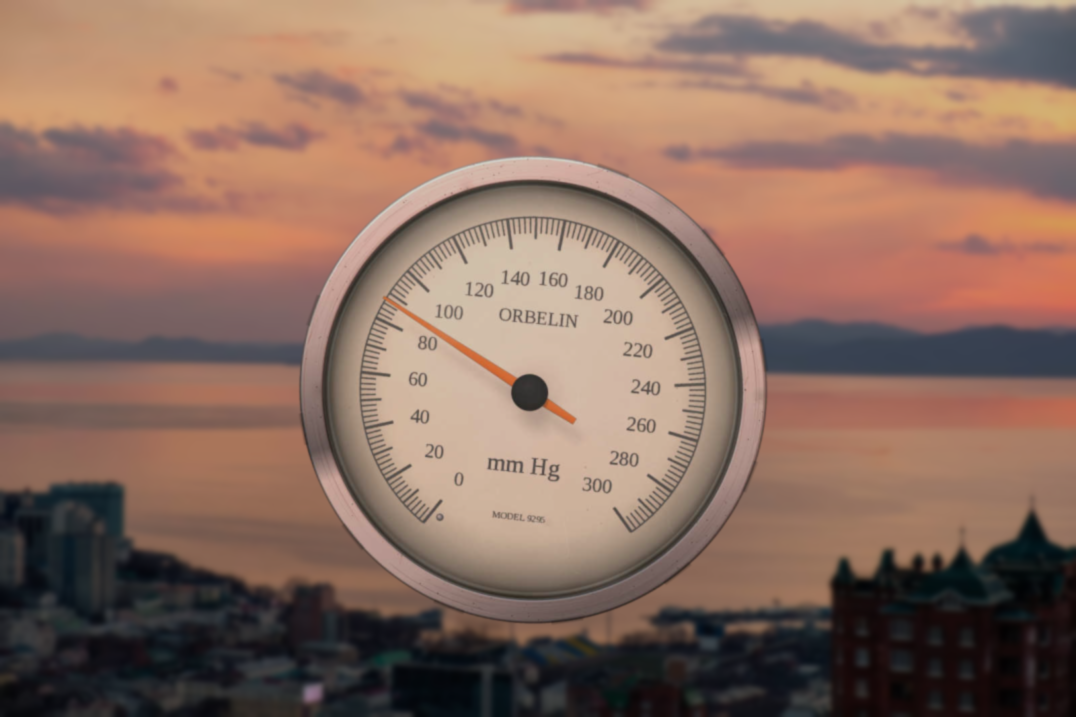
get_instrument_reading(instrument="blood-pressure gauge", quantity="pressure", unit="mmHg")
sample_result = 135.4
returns 88
